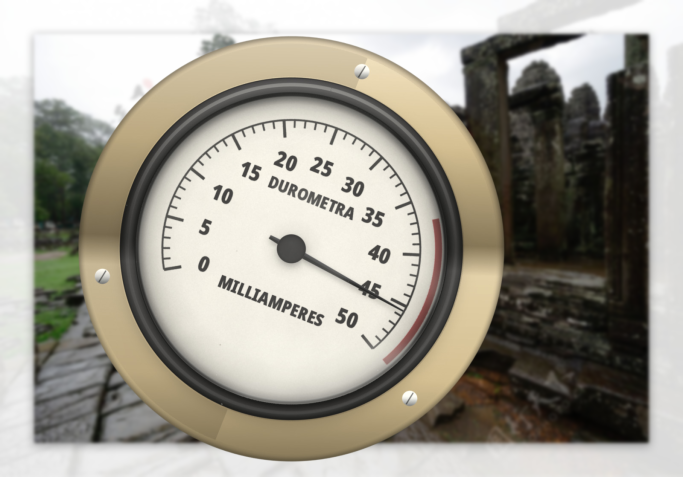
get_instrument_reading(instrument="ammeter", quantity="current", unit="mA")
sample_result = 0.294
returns 45.5
